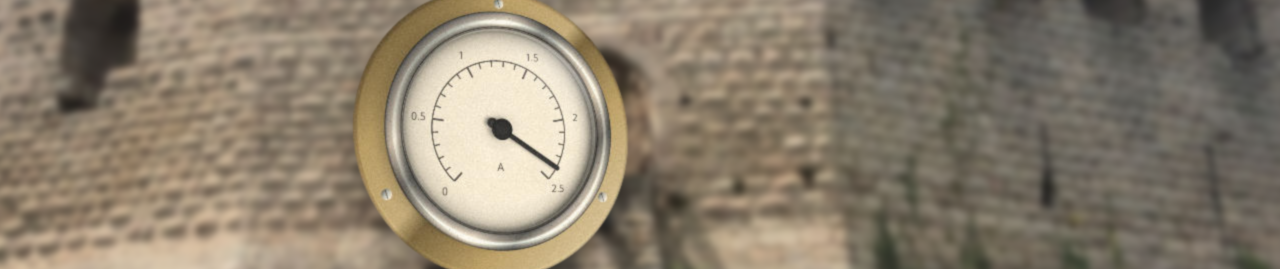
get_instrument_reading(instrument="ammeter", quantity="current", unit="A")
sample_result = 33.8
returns 2.4
